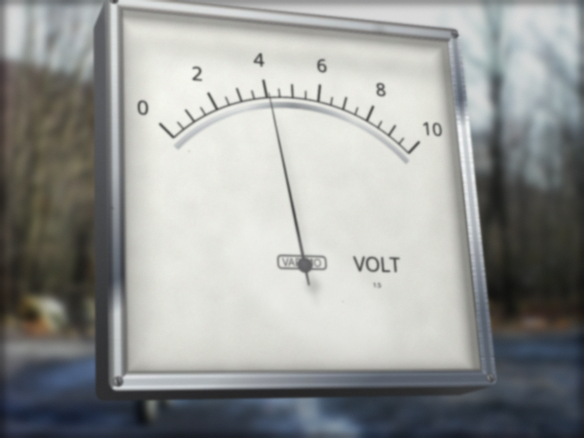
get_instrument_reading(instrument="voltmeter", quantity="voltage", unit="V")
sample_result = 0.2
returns 4
